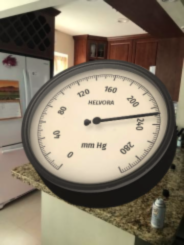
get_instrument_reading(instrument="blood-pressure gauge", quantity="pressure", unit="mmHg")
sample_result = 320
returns 230
